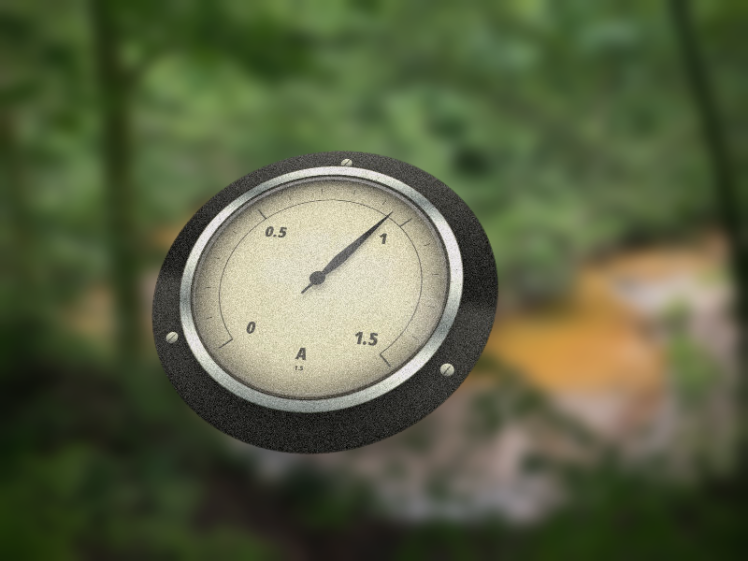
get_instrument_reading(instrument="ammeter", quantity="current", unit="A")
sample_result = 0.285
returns 0.95
